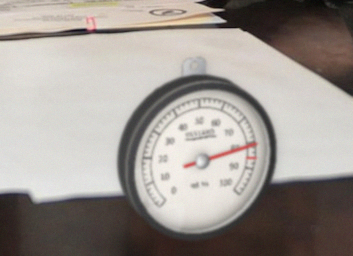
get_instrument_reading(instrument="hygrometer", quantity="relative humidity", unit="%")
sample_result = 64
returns 80
